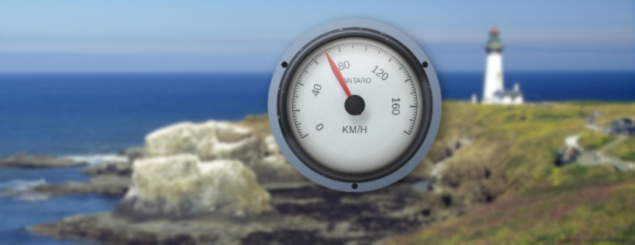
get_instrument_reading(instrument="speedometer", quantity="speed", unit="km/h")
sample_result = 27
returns 70
